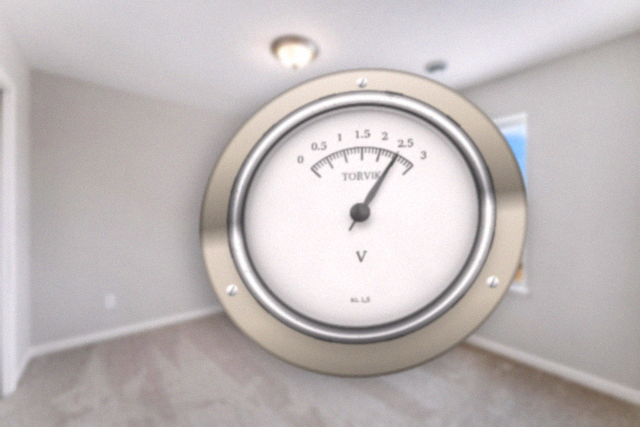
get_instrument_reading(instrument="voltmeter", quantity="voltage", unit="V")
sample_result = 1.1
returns 2.5
